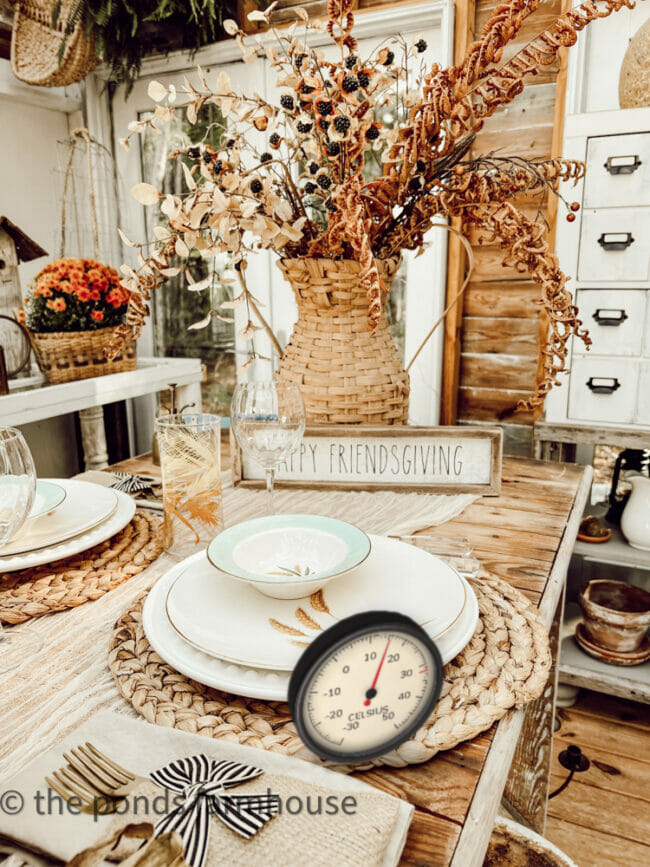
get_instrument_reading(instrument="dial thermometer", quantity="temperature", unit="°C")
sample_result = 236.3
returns 15
